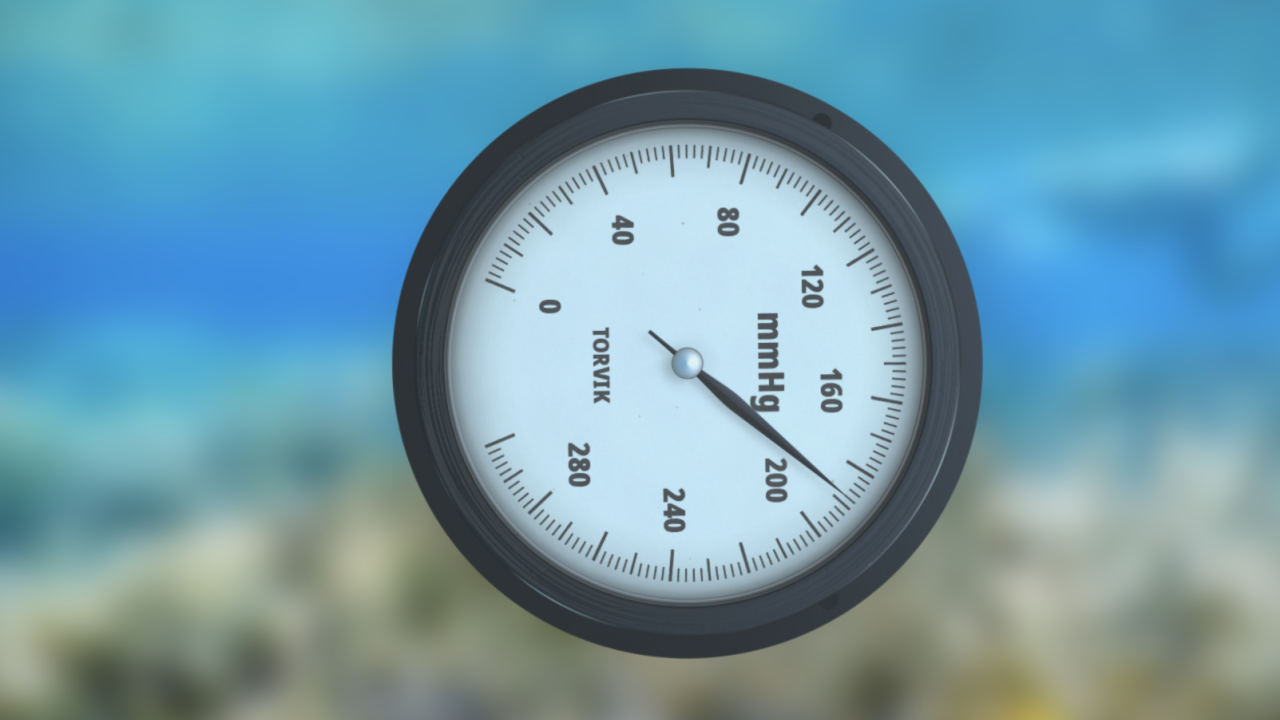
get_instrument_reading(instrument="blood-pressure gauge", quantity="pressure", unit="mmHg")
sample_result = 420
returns 188
